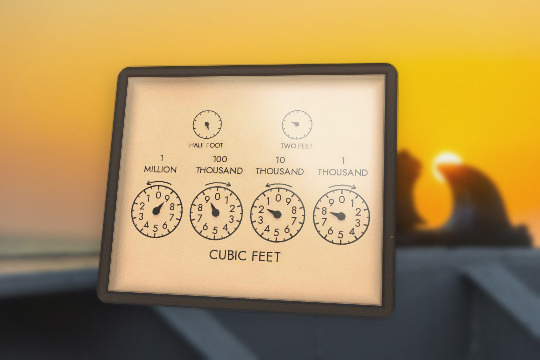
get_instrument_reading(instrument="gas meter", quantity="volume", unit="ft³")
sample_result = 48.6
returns 891800
